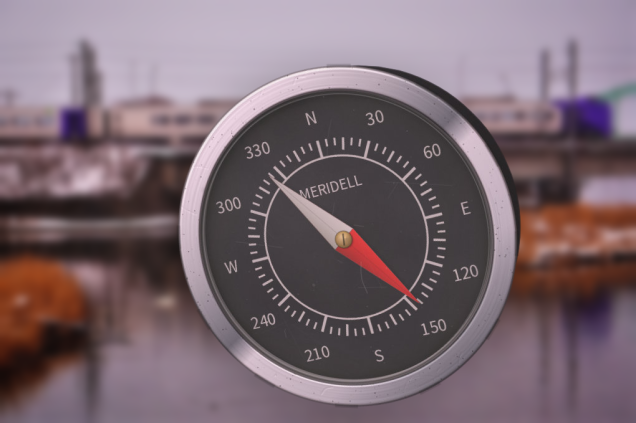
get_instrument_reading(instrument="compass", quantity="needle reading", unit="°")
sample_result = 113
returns 145
